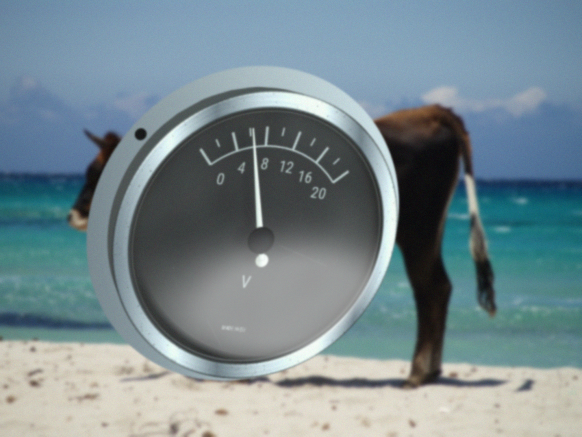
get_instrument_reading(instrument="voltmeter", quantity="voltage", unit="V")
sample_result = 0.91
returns 6
